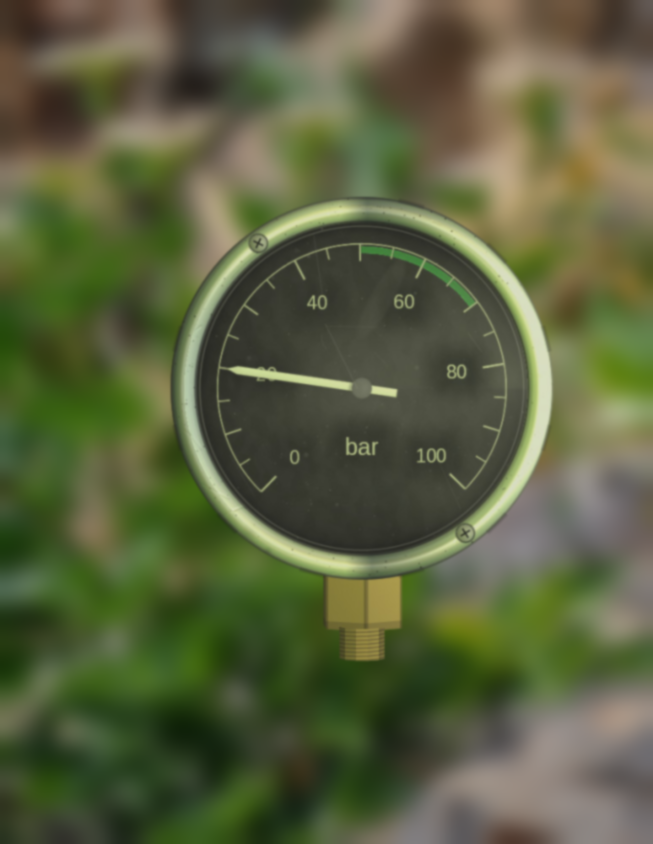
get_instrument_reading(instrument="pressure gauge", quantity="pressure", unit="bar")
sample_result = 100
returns 20
